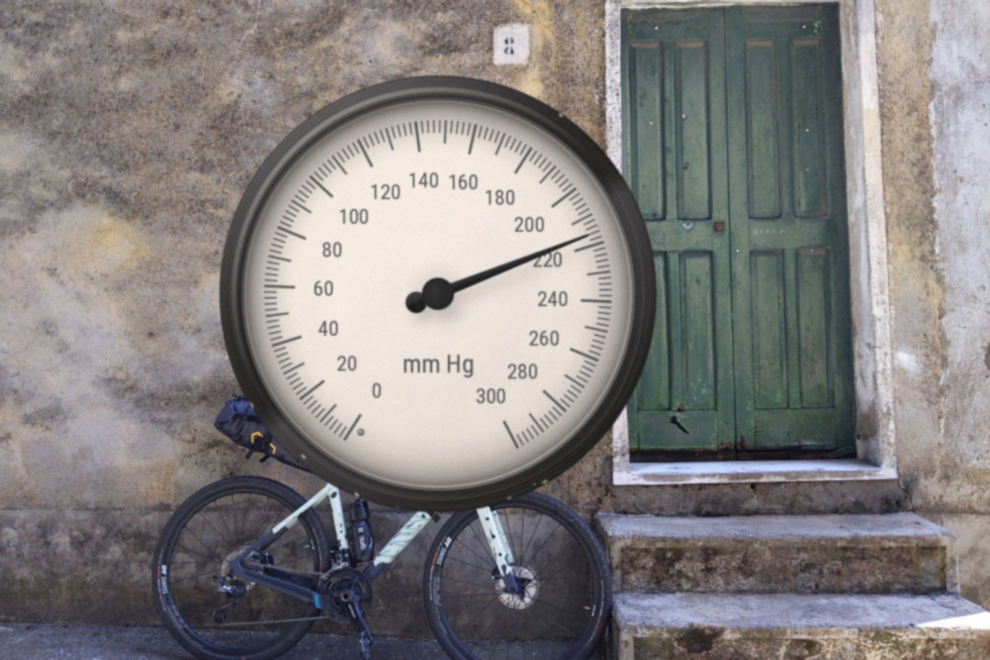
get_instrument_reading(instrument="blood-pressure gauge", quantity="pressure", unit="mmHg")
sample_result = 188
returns 216
